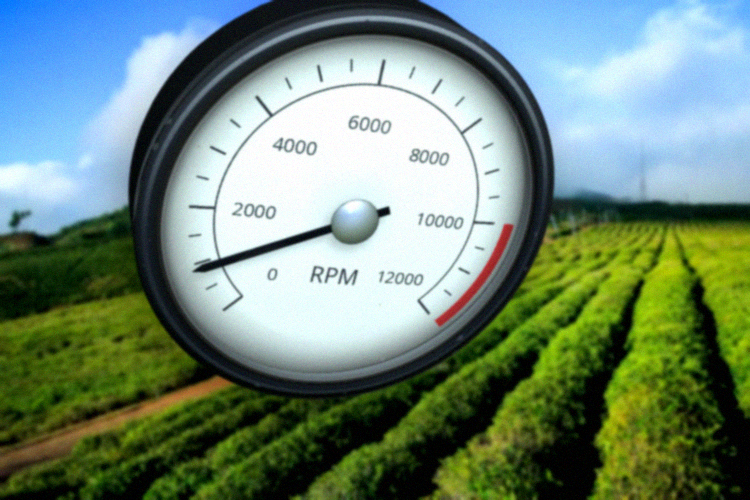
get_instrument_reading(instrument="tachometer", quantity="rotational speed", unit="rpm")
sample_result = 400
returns 1000
